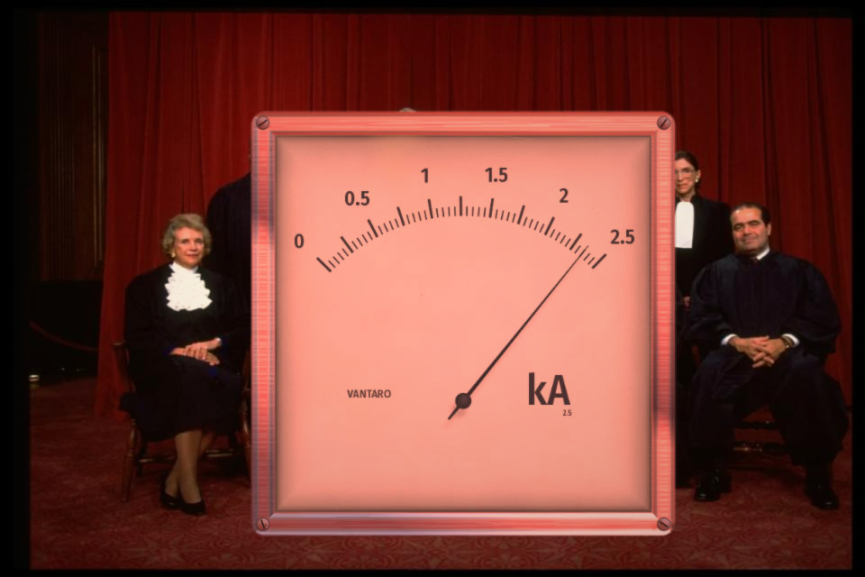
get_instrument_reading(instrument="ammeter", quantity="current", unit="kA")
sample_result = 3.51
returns 2.35
